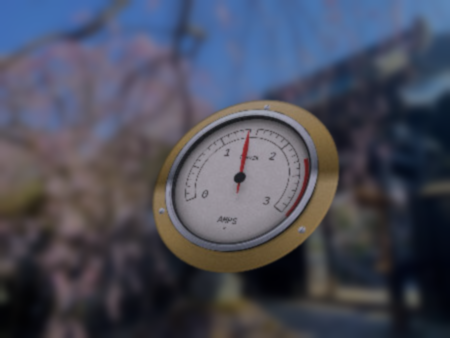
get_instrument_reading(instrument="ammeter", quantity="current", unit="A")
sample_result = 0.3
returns 1.4
